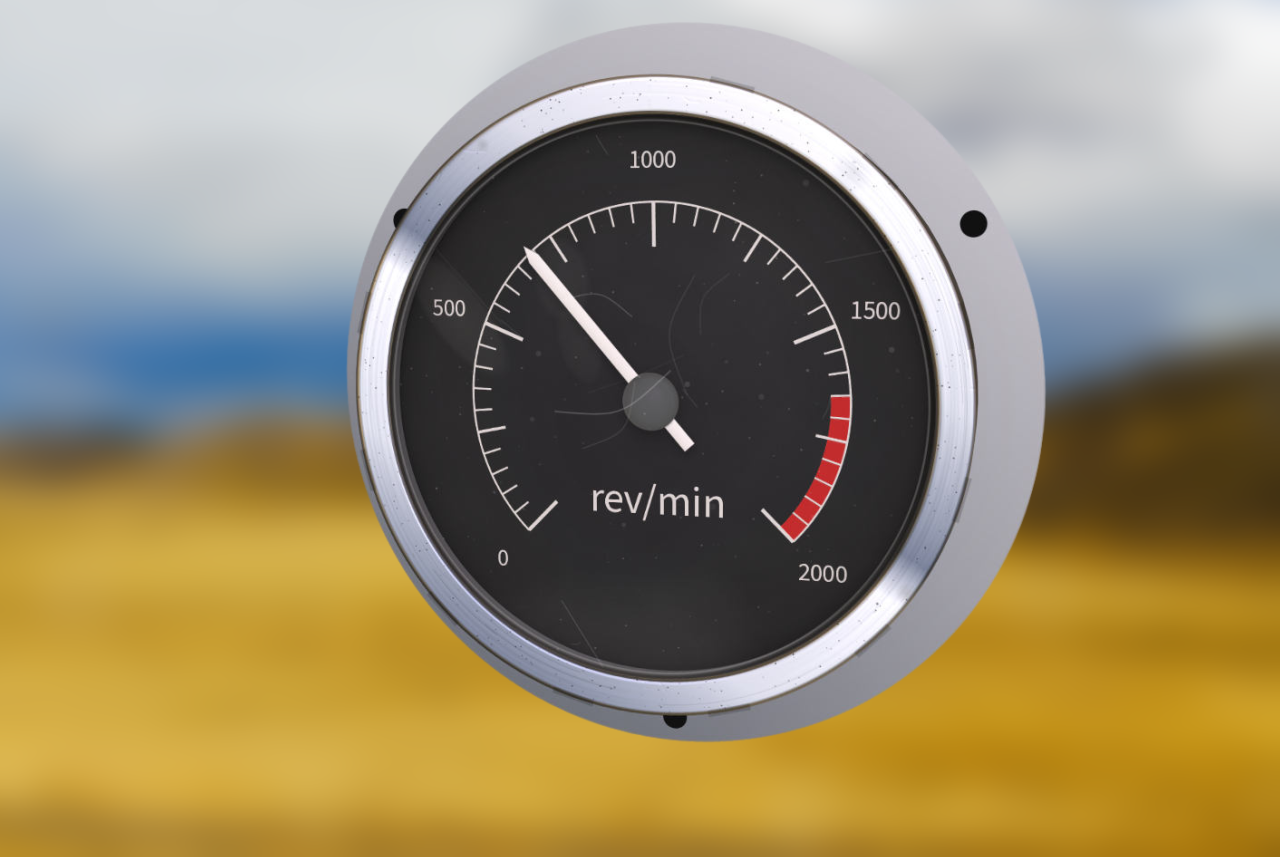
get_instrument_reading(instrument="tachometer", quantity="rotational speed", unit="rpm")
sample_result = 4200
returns 700
